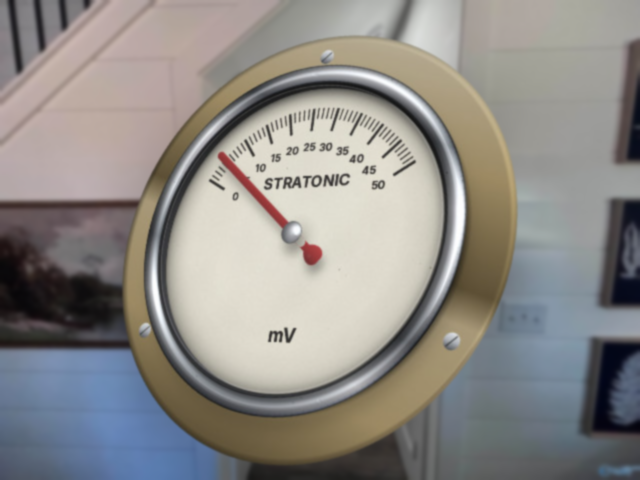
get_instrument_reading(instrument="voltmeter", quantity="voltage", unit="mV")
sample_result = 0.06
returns 5
